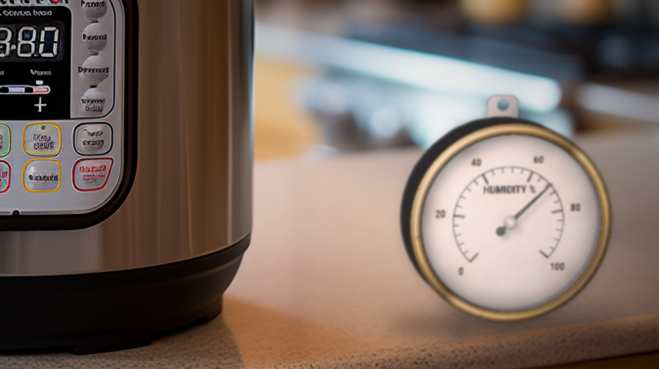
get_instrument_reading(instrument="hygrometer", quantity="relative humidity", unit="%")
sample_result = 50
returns 68
